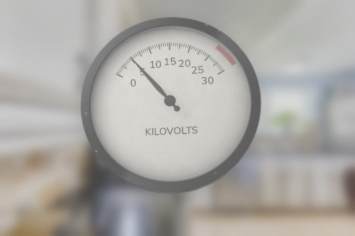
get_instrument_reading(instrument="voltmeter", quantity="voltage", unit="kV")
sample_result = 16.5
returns 5
